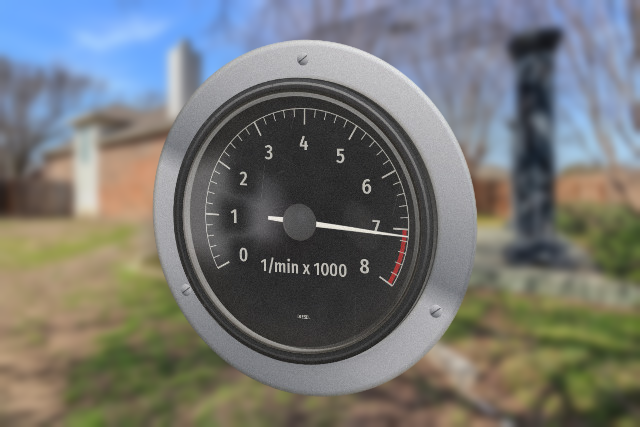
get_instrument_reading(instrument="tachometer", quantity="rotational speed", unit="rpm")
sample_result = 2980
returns 7100
